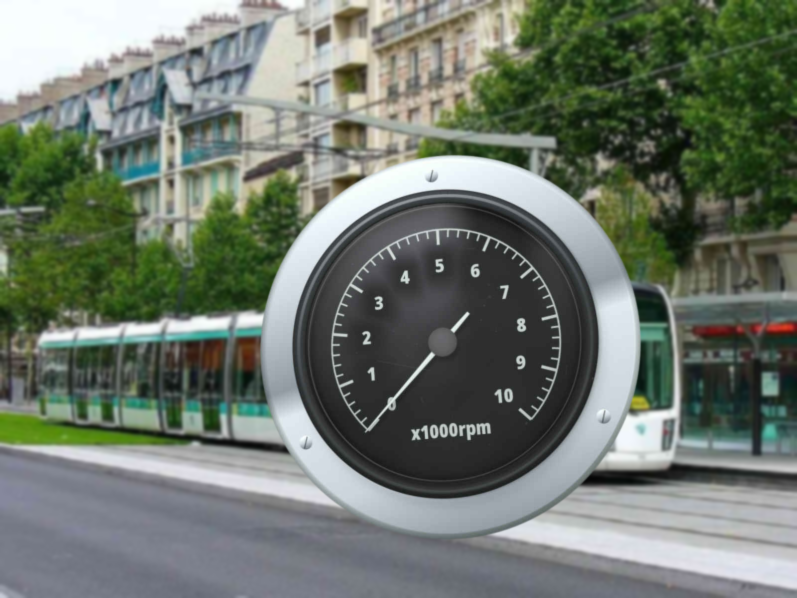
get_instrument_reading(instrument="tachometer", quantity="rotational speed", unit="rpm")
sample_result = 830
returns 0
